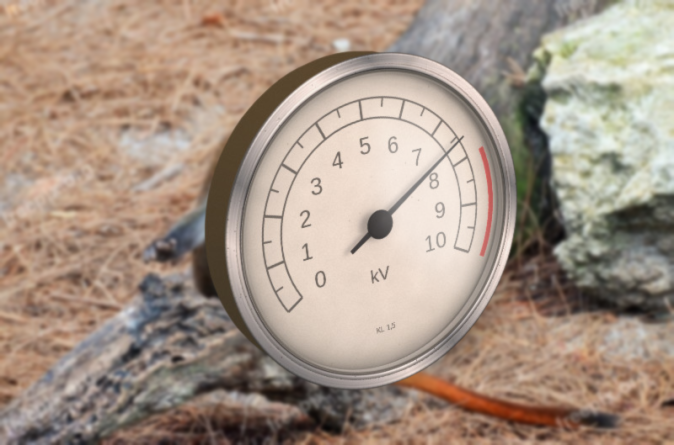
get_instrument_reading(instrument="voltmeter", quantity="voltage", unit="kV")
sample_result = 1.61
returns 7.5
